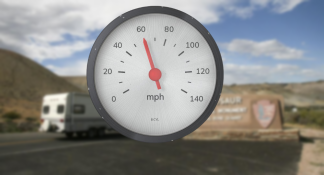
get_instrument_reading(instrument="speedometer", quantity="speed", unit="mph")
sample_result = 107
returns 60
